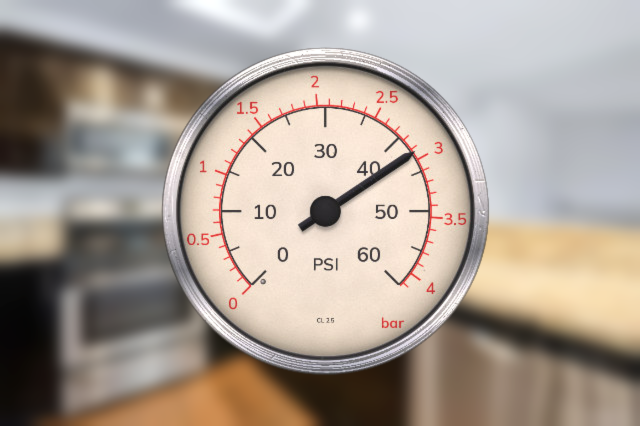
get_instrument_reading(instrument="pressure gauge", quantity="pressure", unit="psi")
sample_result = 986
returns 42.5
